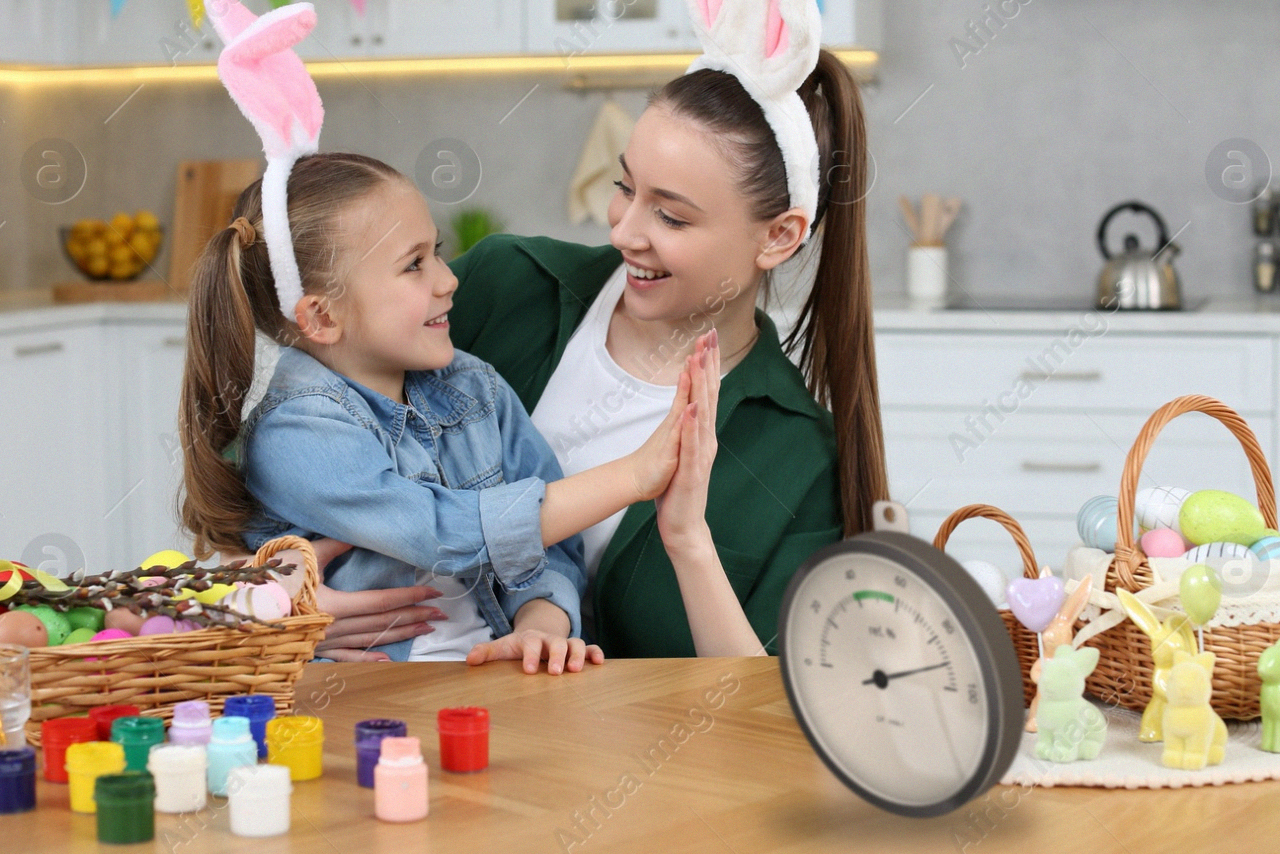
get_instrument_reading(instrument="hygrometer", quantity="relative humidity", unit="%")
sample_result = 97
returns 90
